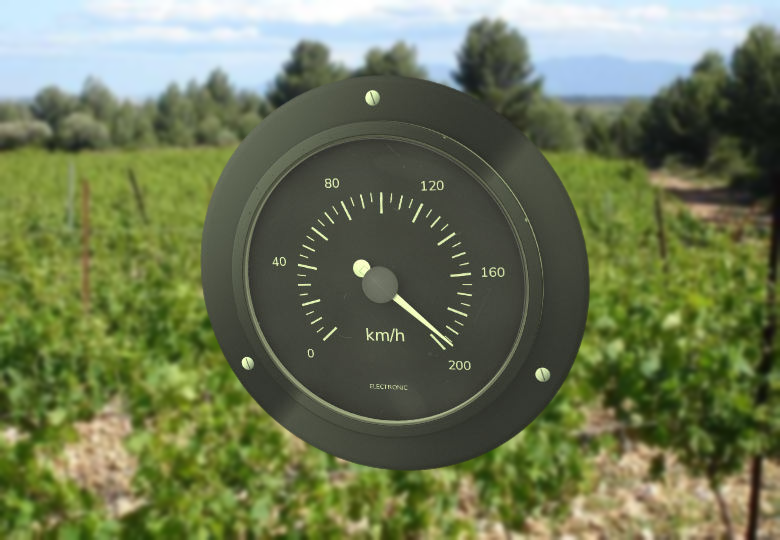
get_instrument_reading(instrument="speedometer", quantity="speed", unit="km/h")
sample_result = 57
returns 195
